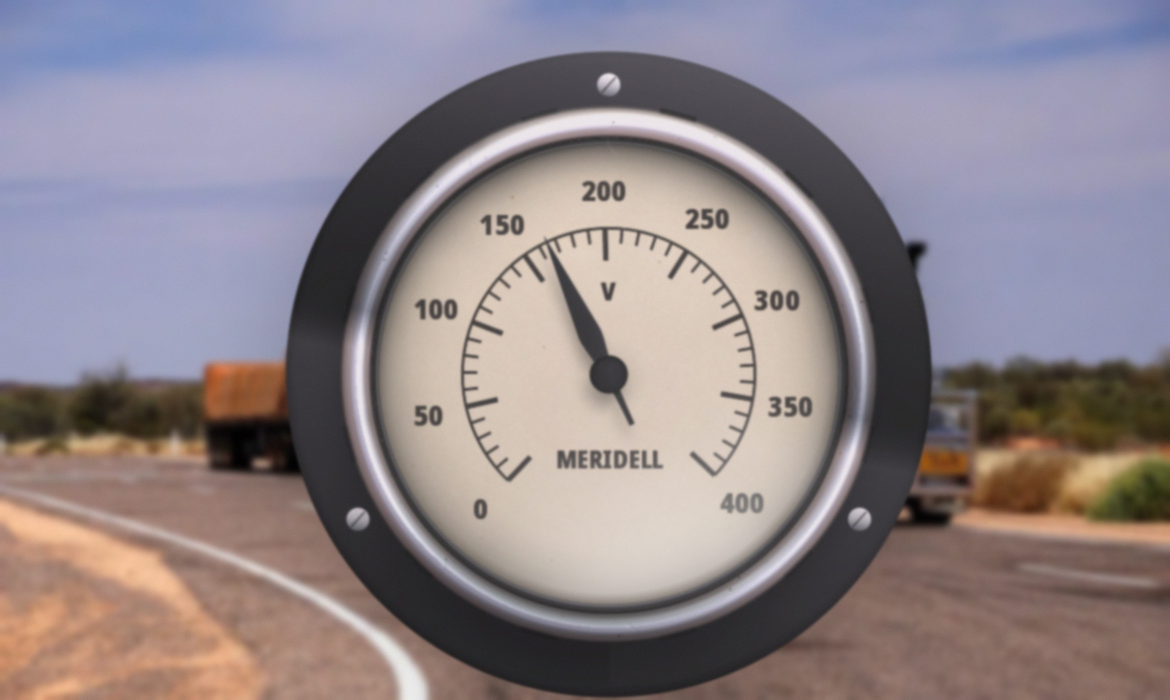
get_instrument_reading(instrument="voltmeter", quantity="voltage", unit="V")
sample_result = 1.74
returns 165
